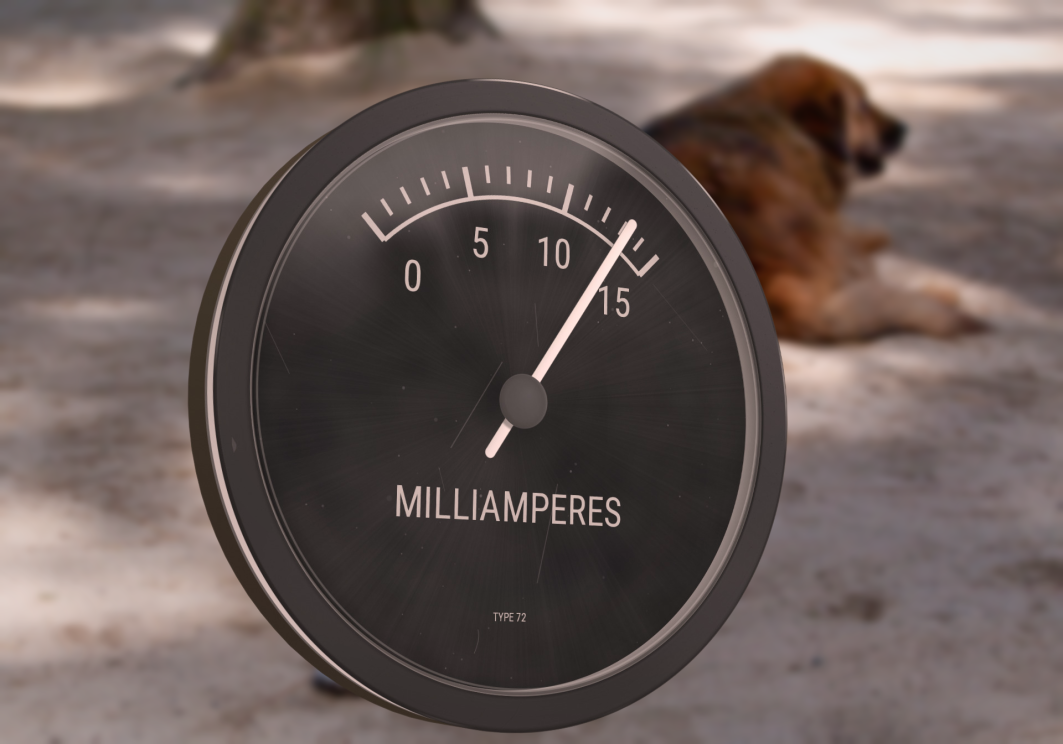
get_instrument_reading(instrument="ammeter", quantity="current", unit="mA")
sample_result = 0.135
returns 13
